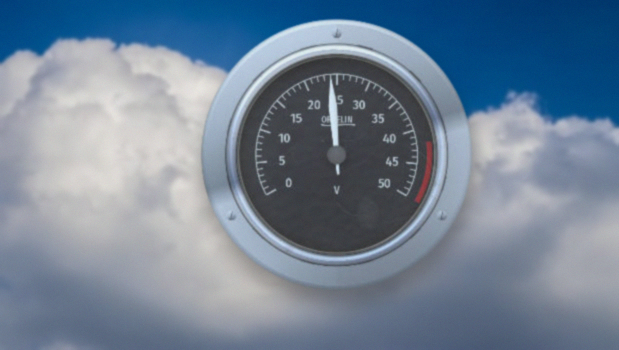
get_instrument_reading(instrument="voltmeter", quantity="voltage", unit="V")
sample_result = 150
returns 24
